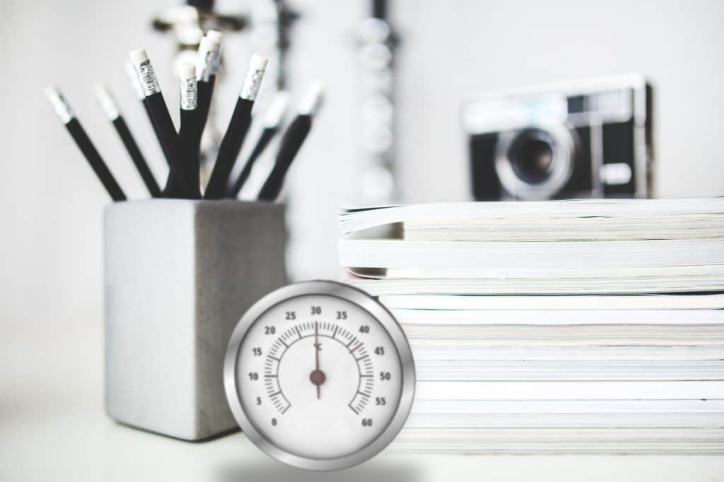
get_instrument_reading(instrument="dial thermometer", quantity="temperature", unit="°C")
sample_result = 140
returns 30
